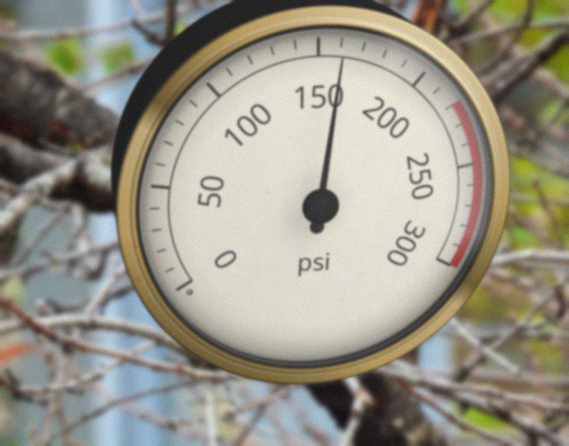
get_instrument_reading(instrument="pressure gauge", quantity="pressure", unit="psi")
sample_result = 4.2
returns 160
